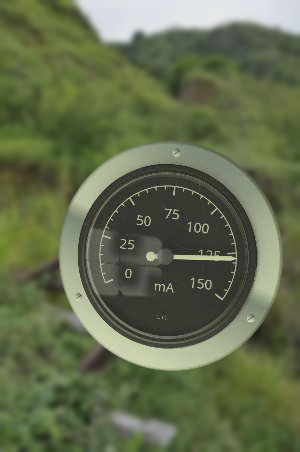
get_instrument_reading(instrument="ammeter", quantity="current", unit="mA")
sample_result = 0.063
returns 127.5
